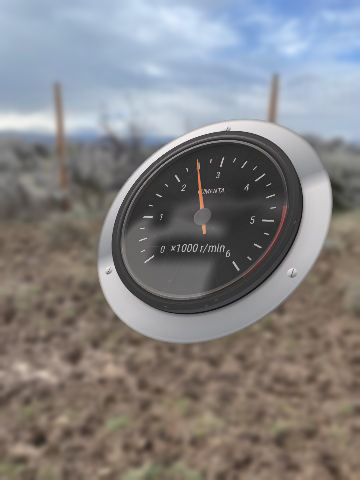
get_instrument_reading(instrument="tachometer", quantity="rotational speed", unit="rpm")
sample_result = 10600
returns 2500
